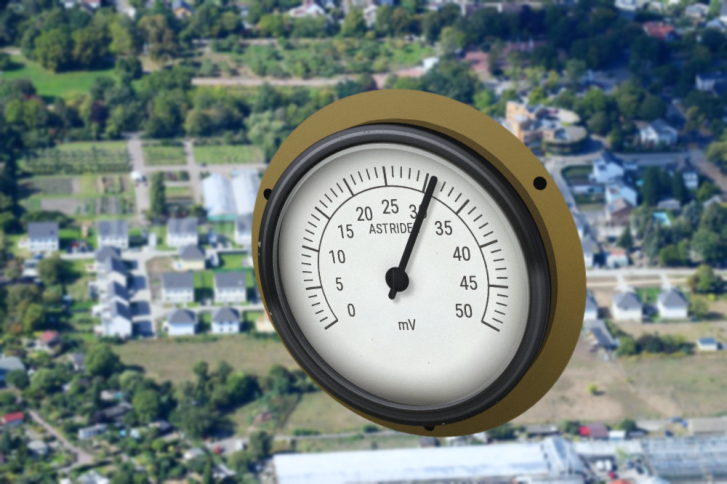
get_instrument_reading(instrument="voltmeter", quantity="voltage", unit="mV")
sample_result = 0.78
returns 31
